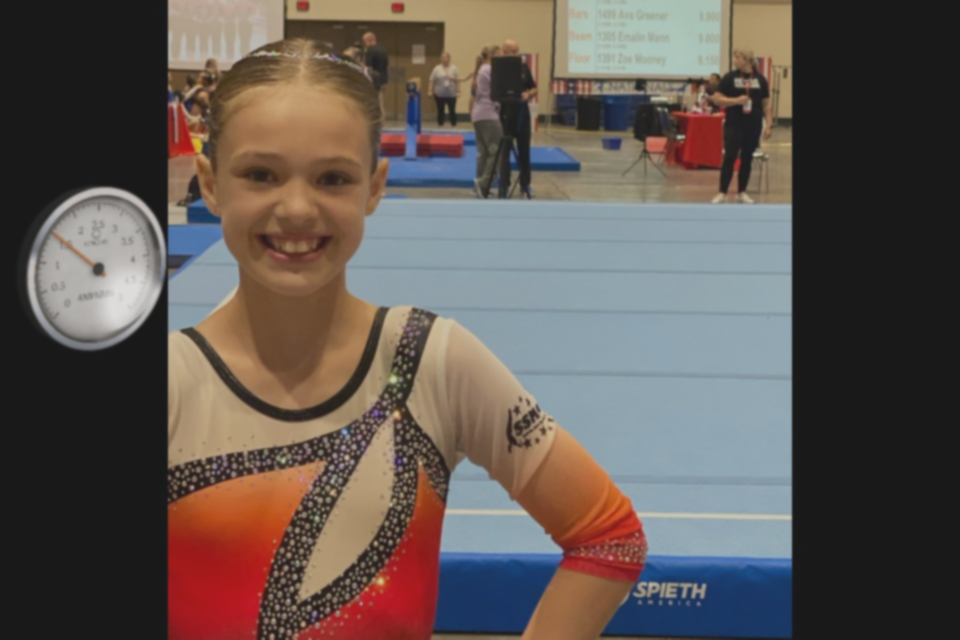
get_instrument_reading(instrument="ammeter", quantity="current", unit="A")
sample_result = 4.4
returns 1.5
